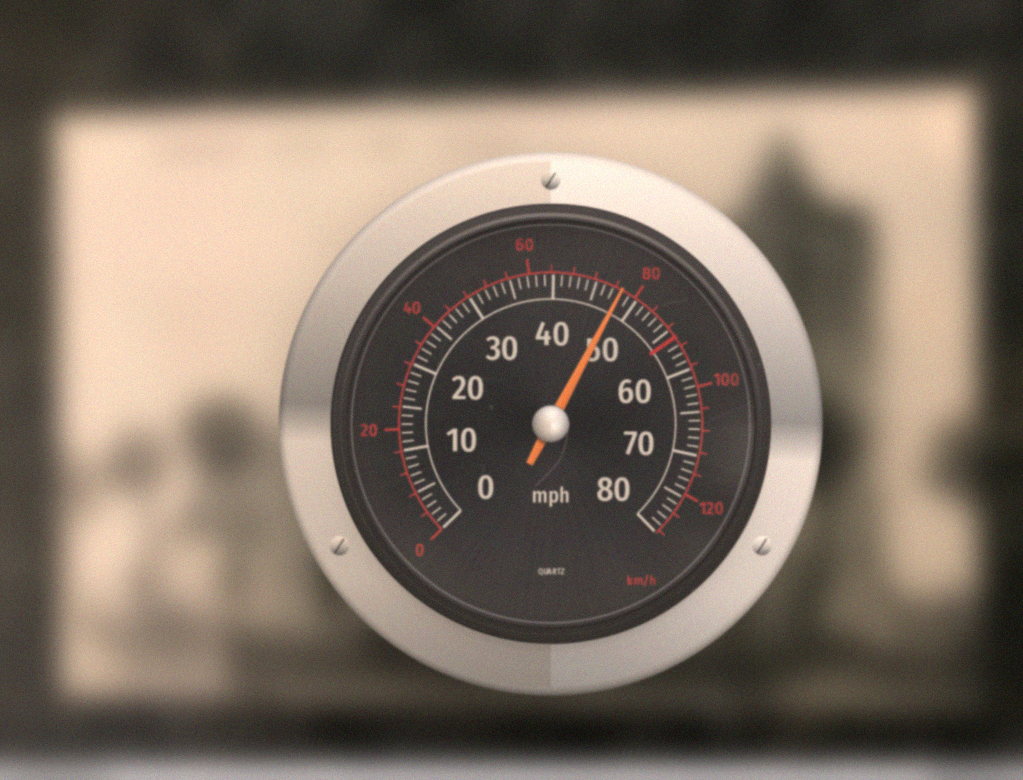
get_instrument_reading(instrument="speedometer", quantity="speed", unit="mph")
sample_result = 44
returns 48
